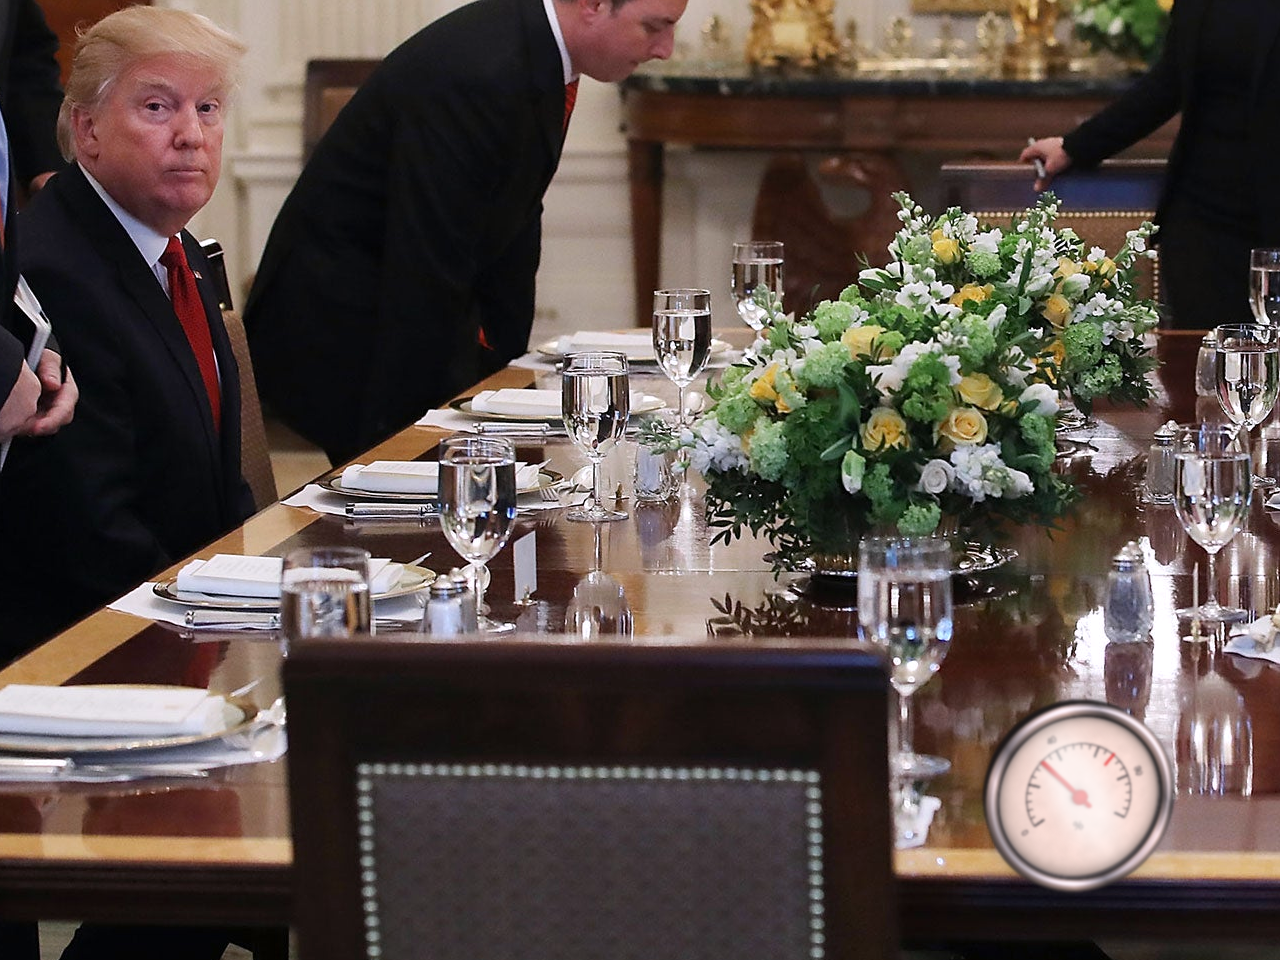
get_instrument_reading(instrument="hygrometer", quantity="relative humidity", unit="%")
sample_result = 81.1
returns 32
